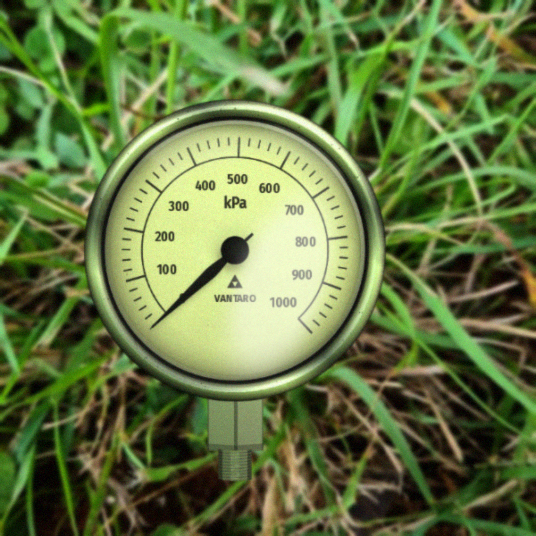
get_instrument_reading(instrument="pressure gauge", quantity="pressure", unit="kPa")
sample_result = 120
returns 0
